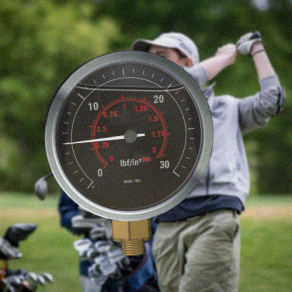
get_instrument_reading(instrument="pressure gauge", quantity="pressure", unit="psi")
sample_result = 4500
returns 5
